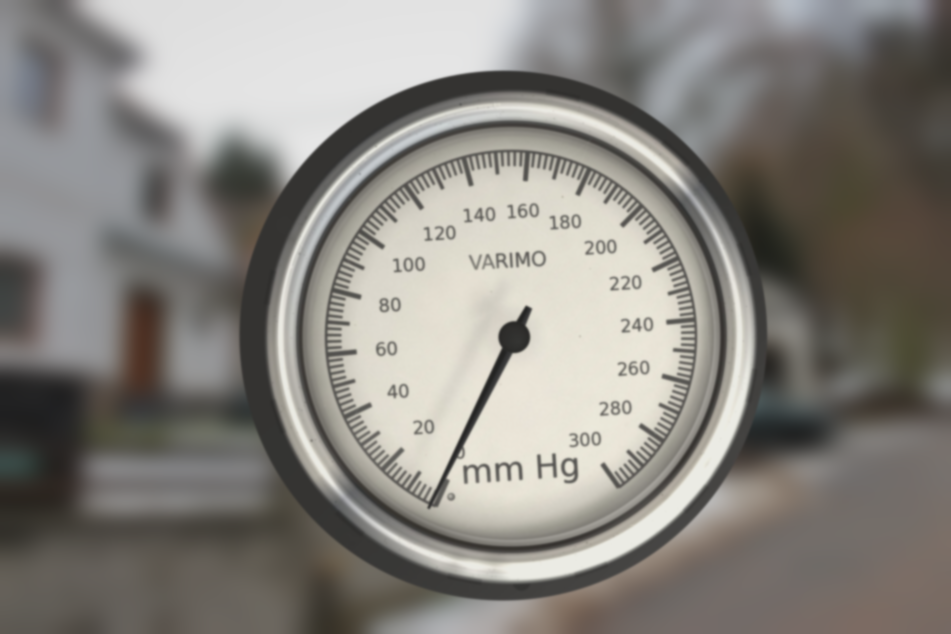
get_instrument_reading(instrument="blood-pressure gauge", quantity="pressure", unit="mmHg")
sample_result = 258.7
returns 2
